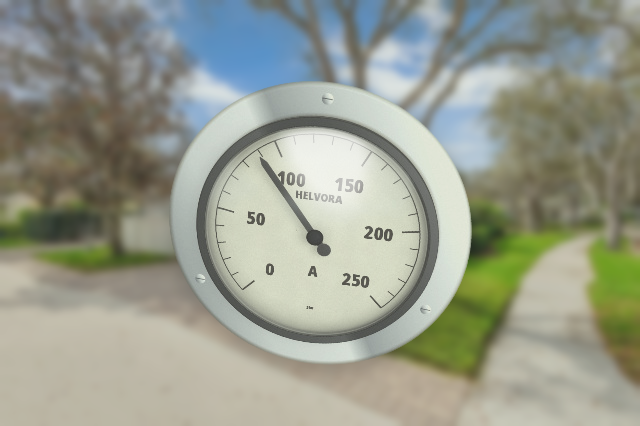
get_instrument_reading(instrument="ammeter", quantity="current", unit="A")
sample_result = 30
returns 90
